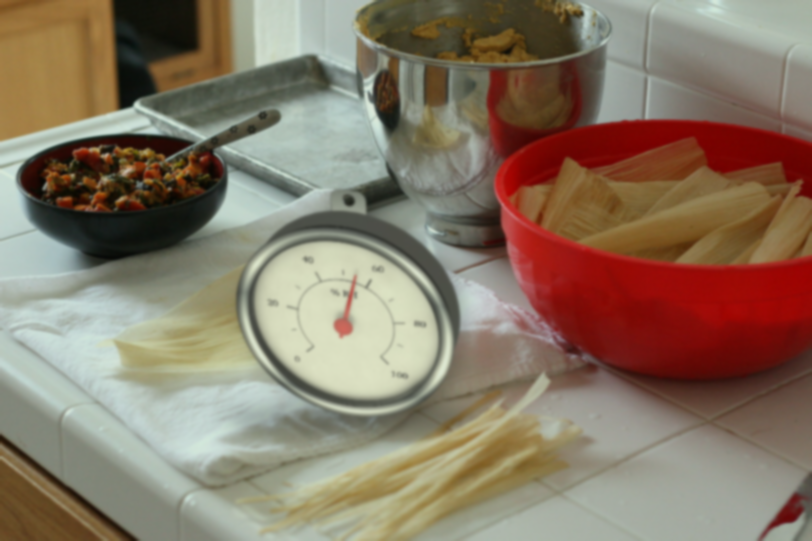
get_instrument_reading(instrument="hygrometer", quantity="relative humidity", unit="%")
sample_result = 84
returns 55
